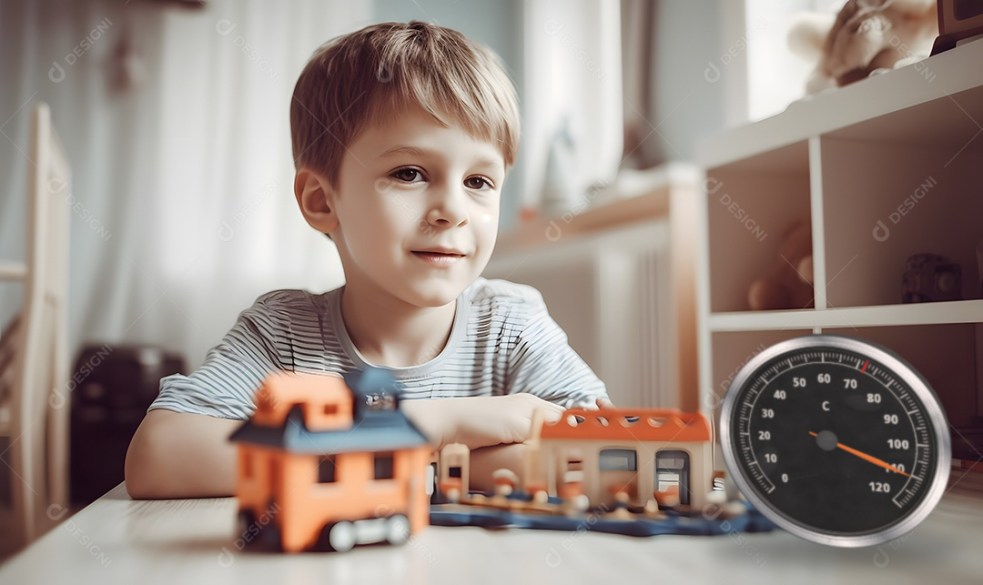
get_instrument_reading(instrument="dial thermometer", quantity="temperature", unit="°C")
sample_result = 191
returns 110
